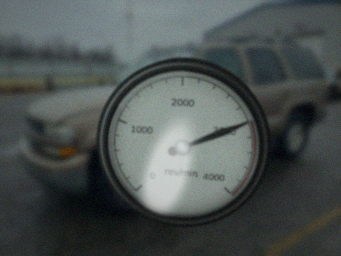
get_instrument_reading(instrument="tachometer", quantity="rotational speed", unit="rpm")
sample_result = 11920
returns 3000
